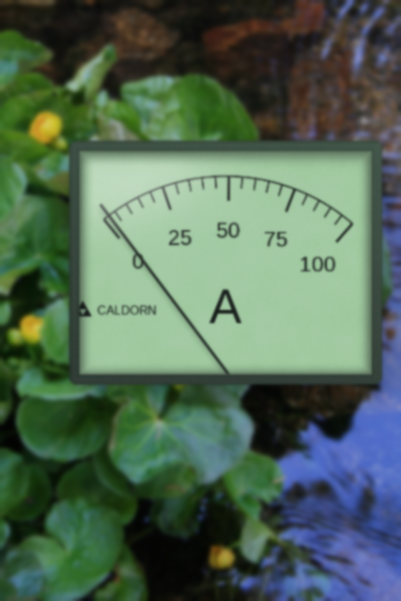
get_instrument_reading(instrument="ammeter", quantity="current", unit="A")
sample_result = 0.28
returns 2.5
